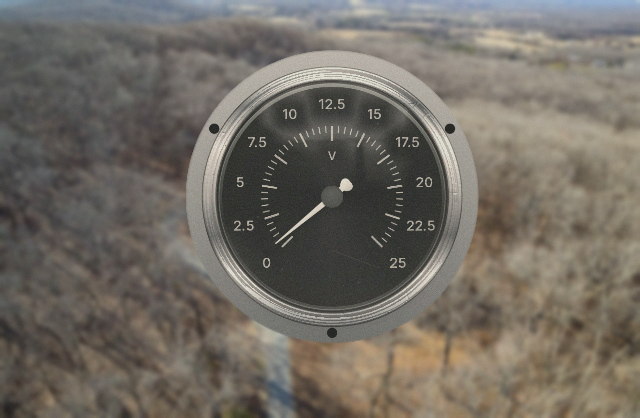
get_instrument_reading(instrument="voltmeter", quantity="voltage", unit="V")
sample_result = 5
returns 0.5
